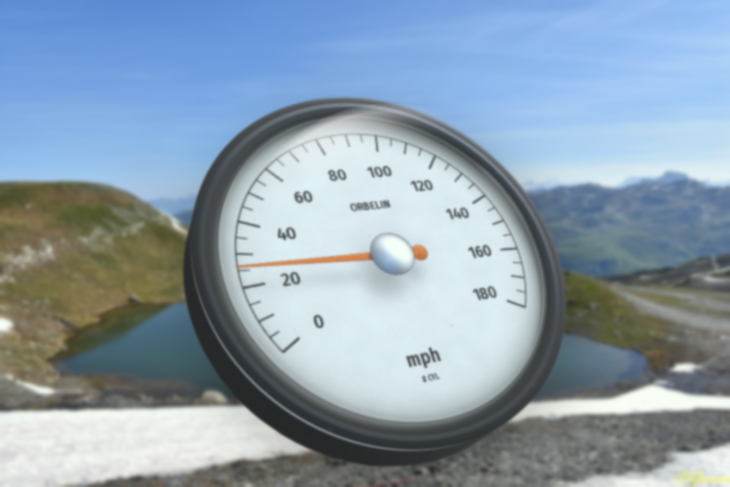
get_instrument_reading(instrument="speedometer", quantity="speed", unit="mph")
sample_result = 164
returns 25
